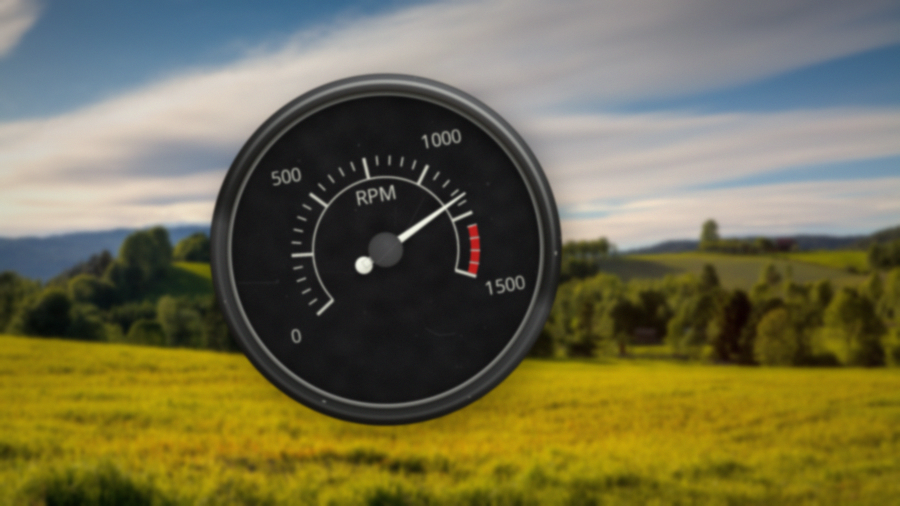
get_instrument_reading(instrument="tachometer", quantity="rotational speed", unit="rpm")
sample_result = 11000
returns 1175
